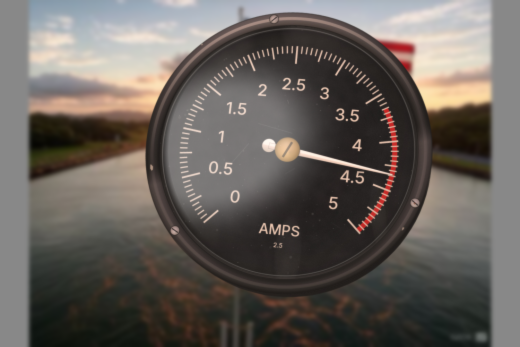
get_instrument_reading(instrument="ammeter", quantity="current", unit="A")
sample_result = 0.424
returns 4.35
